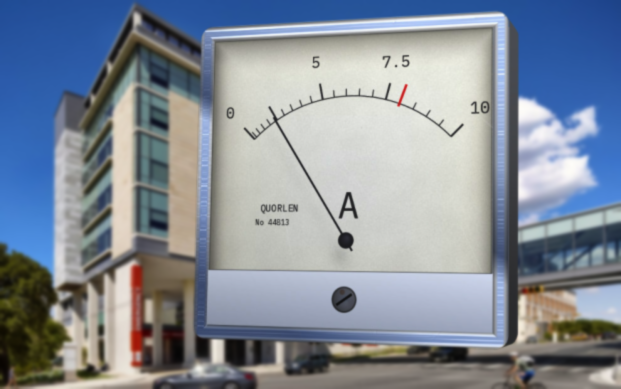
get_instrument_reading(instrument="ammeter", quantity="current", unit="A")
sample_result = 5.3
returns 2.5
